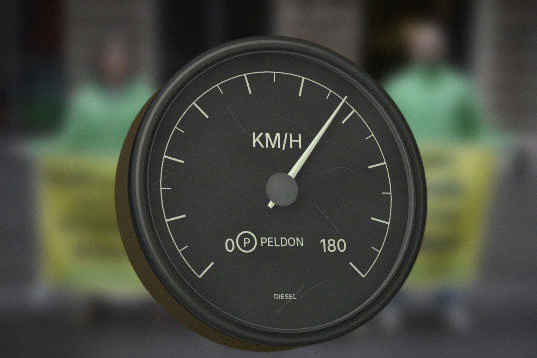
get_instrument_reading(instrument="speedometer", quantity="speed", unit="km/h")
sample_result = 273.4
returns 115
